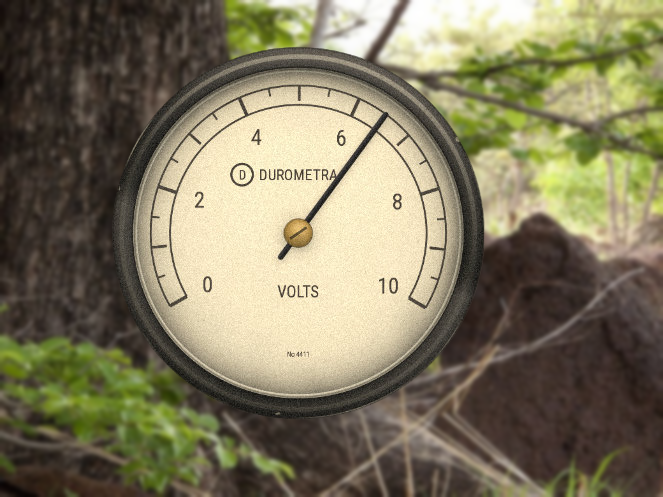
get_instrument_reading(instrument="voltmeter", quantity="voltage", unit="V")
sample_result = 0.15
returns 6.5
